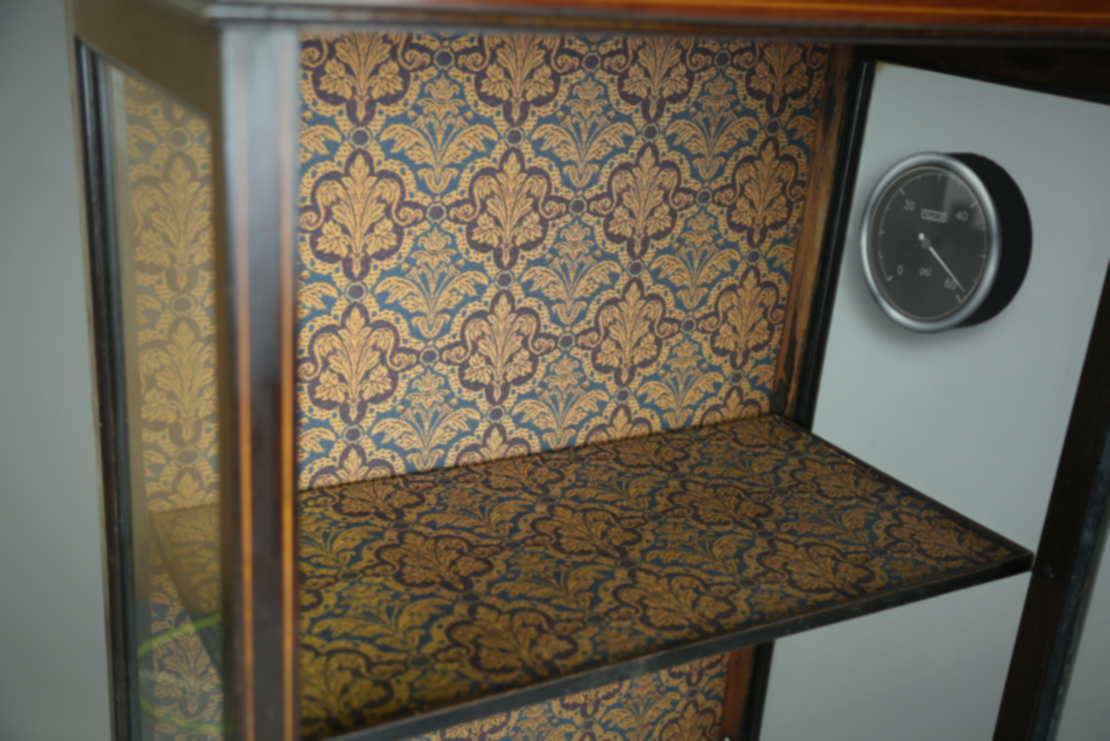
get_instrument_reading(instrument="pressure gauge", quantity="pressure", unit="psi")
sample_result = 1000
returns 57.5
